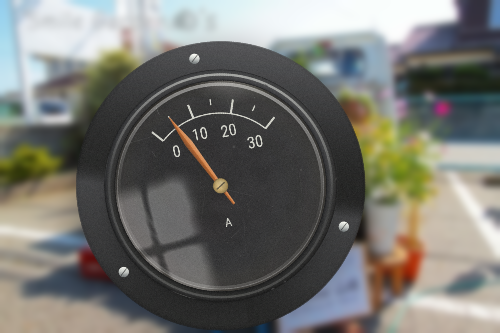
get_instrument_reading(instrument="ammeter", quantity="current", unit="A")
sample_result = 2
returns 5
